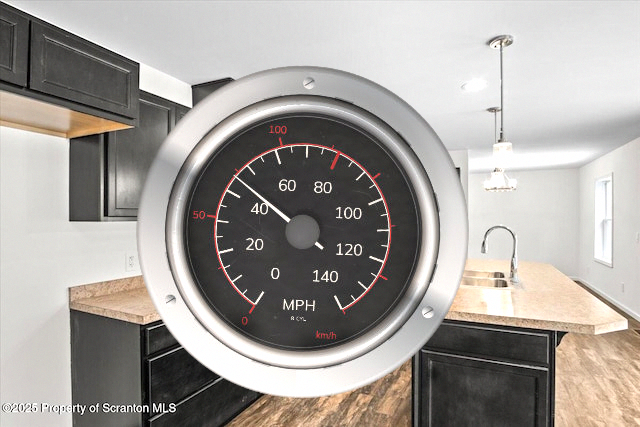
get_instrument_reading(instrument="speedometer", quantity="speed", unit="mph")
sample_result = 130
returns 45
